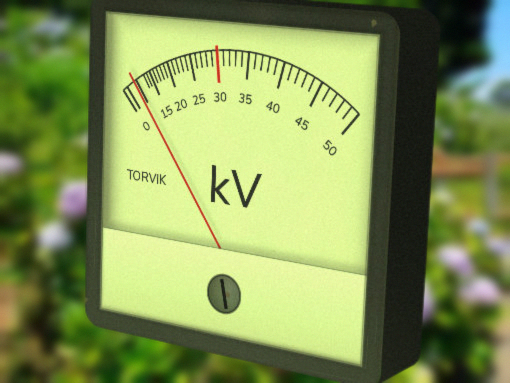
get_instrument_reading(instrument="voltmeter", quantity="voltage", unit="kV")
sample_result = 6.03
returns 10
